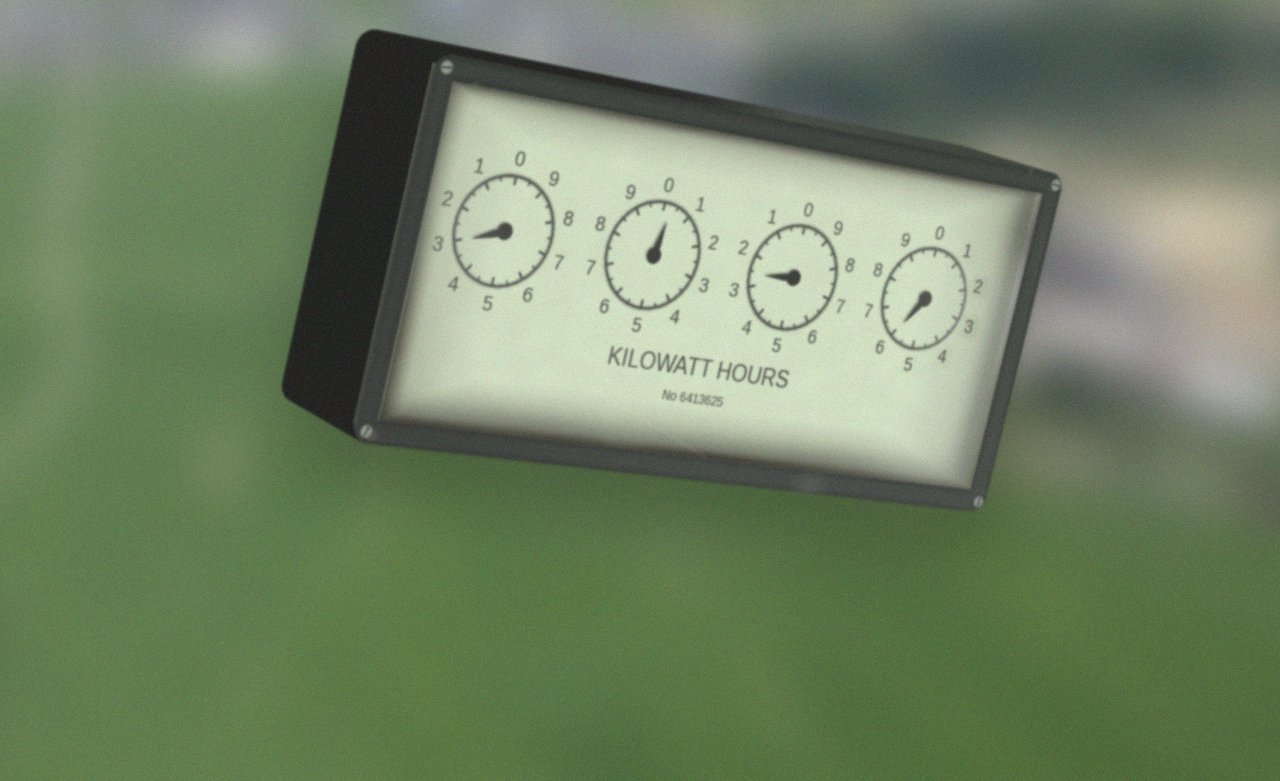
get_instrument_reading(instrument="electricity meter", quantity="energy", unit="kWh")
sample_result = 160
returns 3026
